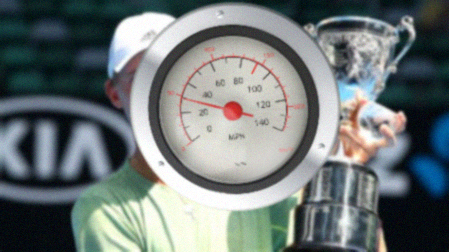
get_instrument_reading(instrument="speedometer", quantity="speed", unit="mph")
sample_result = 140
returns 30
